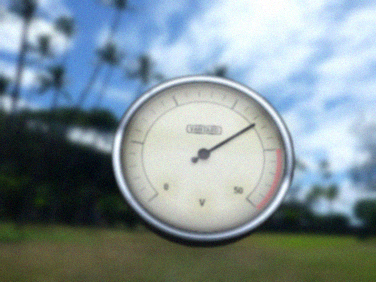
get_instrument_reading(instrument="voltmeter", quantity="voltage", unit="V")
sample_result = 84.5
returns 35
